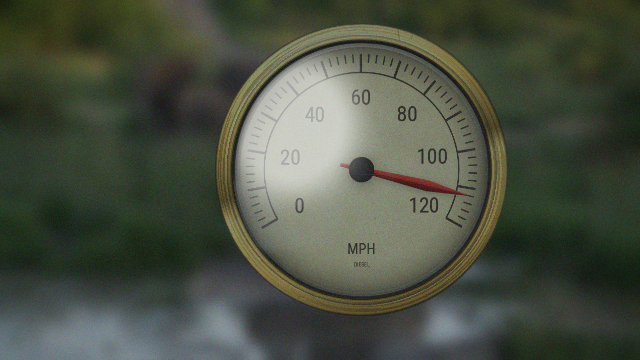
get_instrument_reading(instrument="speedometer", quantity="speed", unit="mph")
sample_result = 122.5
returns 112
